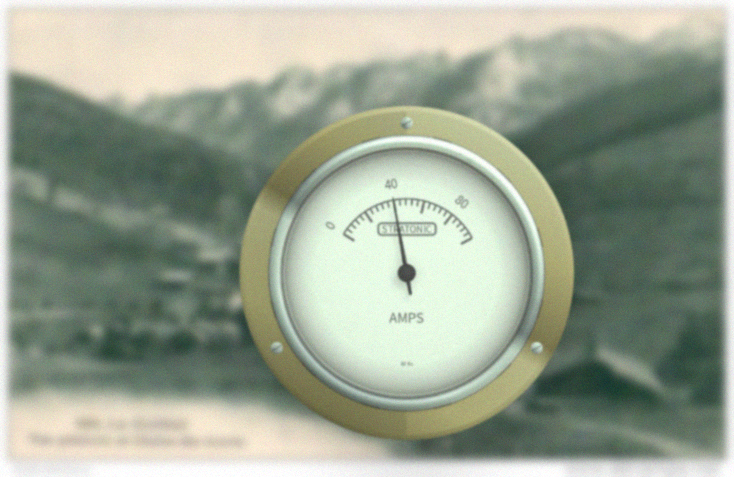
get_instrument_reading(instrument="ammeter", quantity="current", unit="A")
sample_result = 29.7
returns 40
